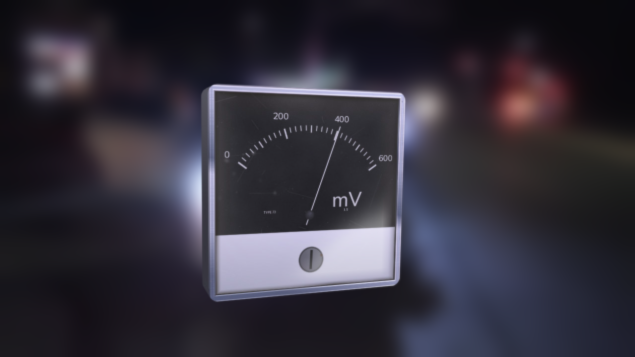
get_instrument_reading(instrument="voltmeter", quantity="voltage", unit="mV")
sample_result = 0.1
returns 400
